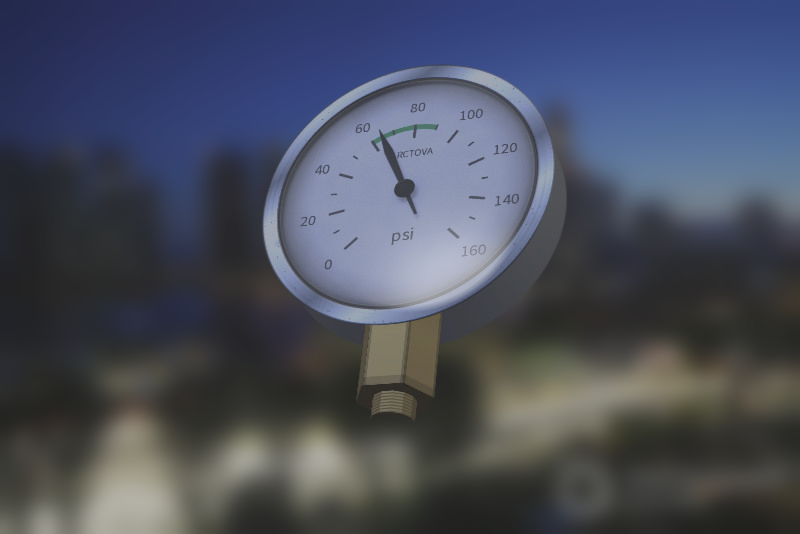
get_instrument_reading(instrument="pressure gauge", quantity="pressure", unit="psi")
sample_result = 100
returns 65
